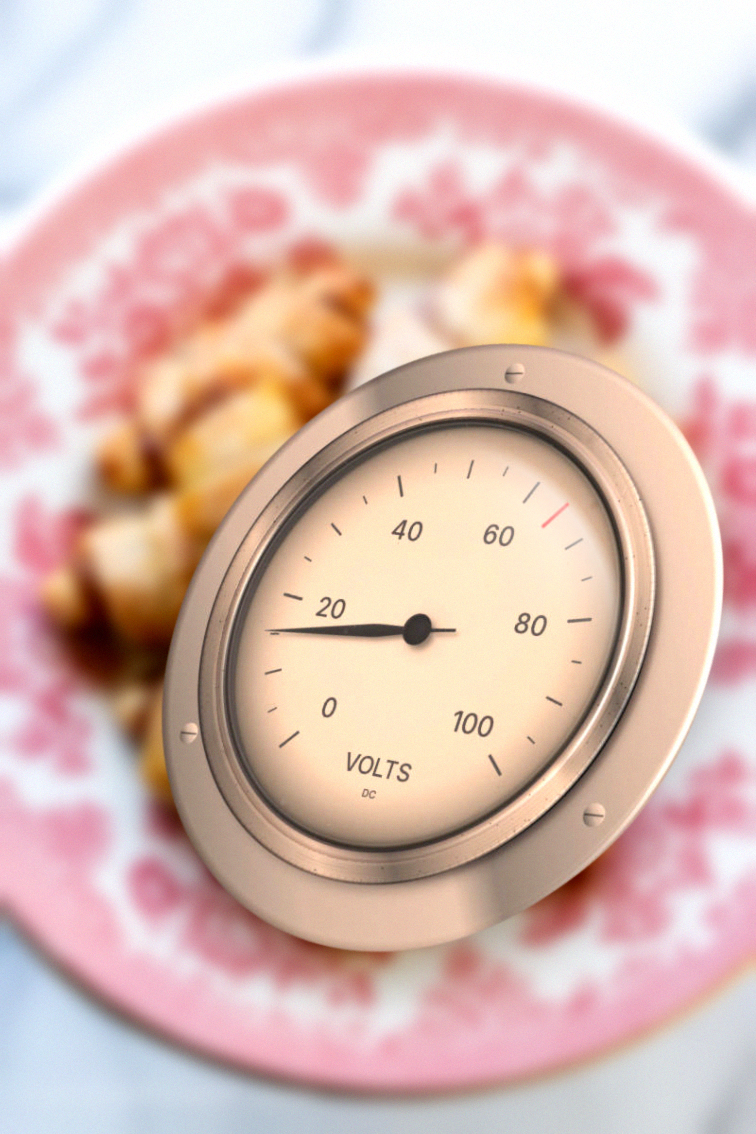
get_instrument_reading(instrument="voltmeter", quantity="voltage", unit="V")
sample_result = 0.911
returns 15
